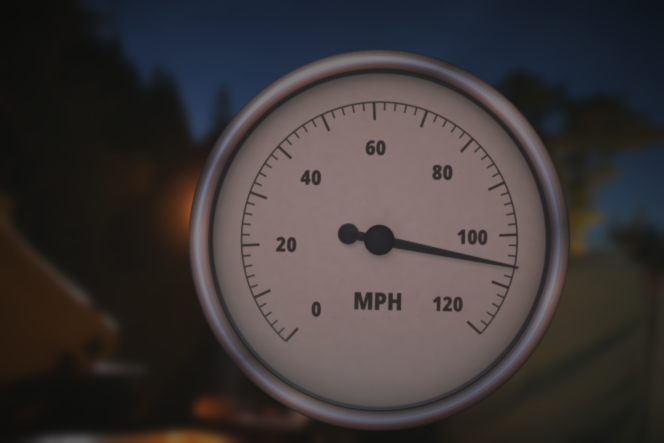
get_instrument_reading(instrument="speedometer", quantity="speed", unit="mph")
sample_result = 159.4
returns 106
